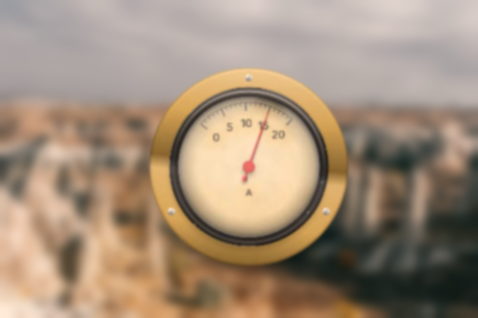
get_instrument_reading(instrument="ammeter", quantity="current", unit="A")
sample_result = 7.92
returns 15
